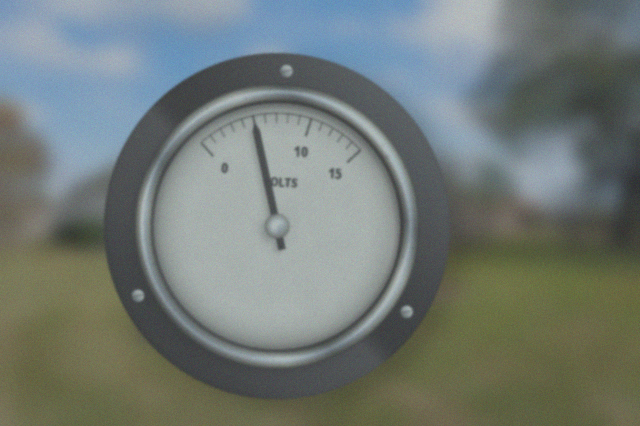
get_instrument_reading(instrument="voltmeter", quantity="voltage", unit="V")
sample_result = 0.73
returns 5
